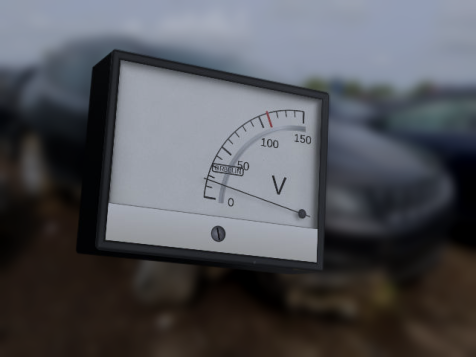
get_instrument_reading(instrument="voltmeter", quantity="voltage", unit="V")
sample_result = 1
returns 15
